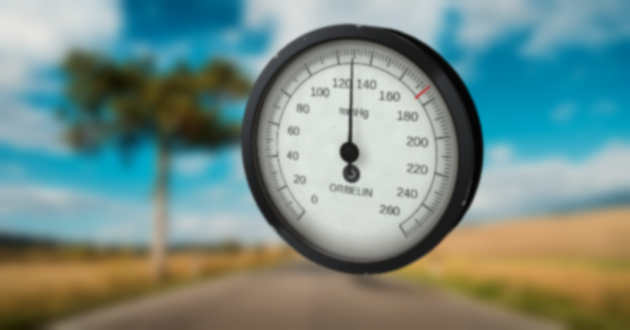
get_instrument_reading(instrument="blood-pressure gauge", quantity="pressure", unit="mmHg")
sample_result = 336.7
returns 130
